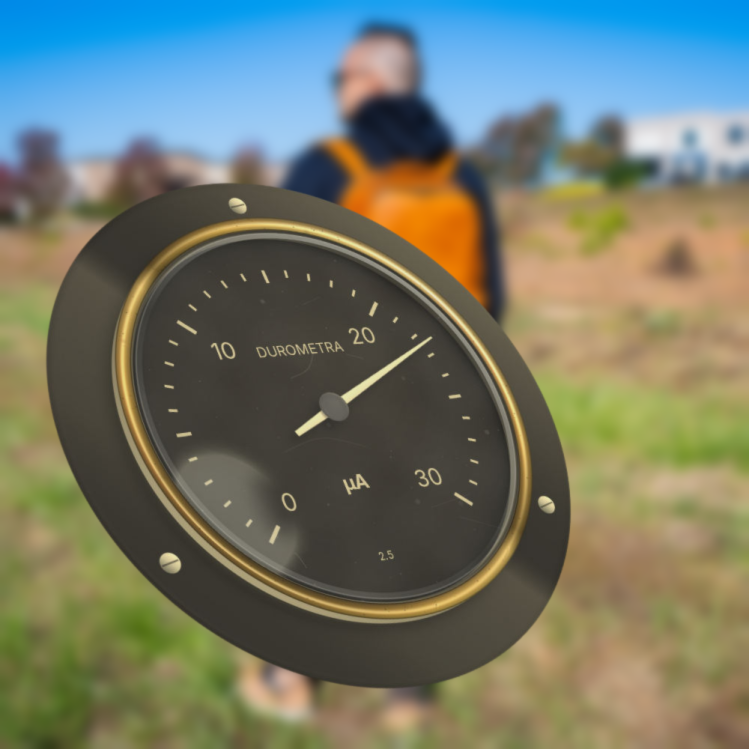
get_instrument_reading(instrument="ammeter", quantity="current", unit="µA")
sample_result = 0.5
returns 22.5
